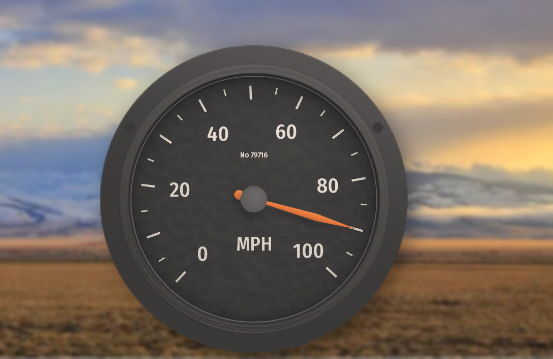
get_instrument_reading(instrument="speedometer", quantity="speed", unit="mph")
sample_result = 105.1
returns 90
